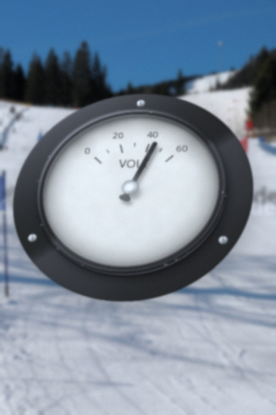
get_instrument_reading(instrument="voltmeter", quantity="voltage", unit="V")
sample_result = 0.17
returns 45
